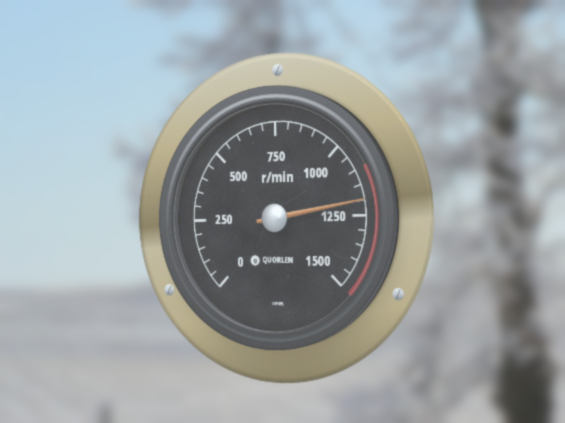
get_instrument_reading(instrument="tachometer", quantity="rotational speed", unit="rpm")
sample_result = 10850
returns 1200
